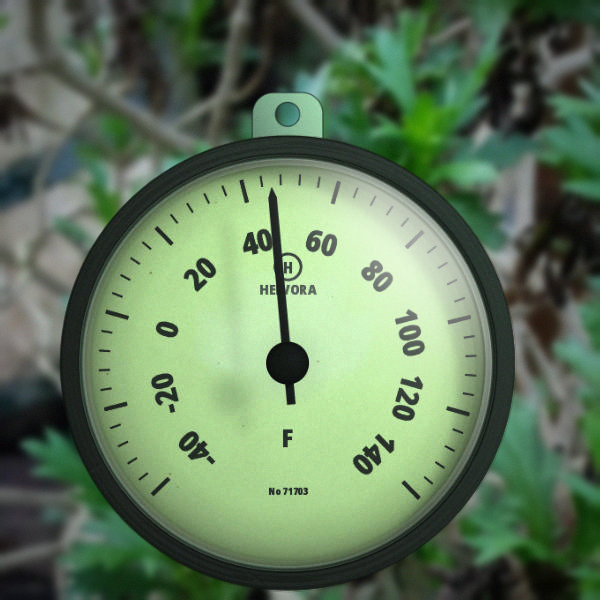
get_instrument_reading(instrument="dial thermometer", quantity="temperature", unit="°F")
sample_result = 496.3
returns 46
